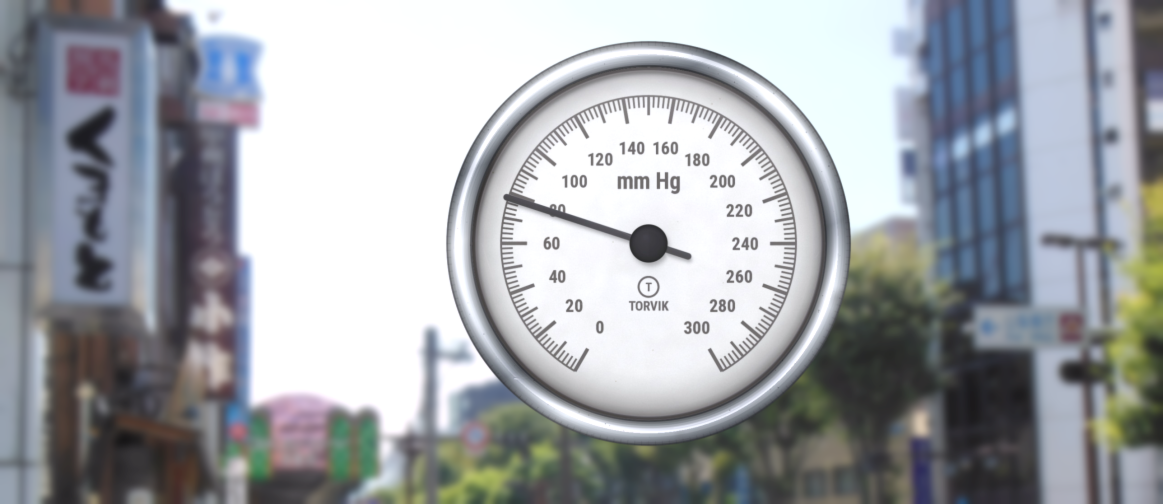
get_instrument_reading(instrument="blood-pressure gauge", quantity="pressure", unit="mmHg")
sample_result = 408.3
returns 78
